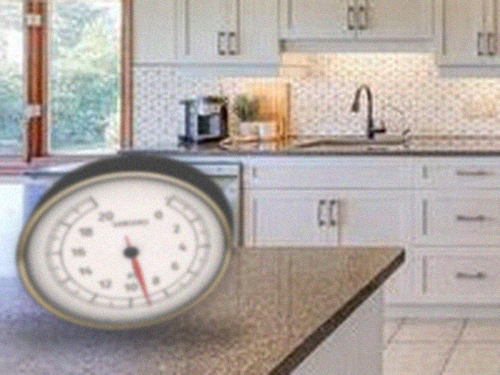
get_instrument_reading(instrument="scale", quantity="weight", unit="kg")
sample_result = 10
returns 9
